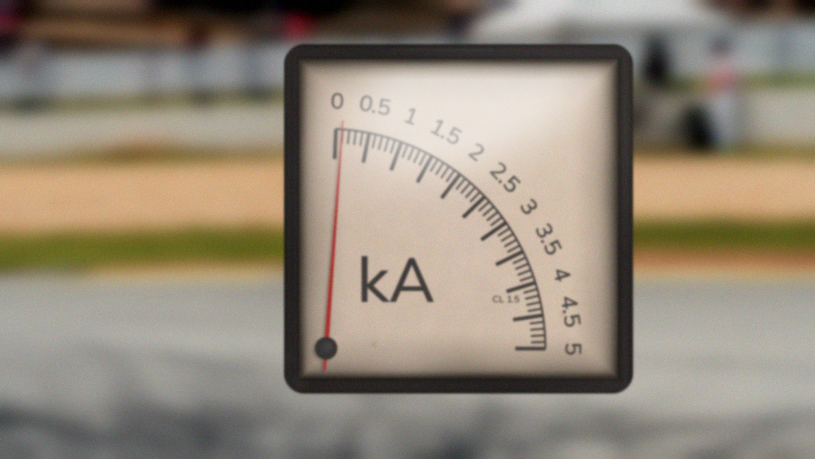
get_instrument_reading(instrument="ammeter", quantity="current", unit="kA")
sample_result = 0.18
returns 0.1
